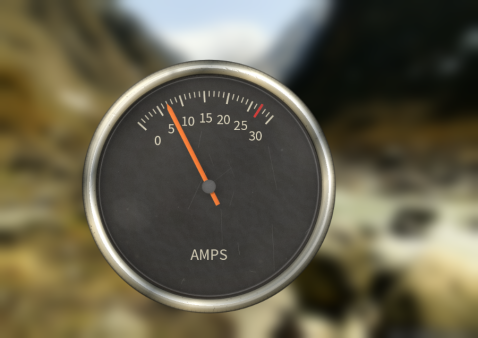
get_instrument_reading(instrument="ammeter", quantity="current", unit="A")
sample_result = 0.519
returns 7
